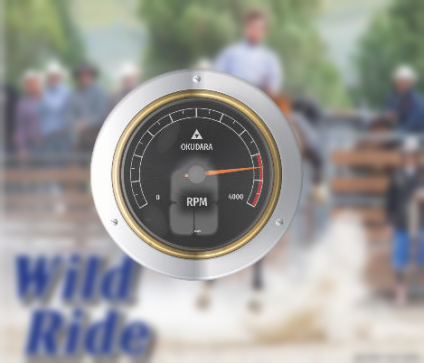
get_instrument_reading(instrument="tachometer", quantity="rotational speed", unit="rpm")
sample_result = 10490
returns 3400
